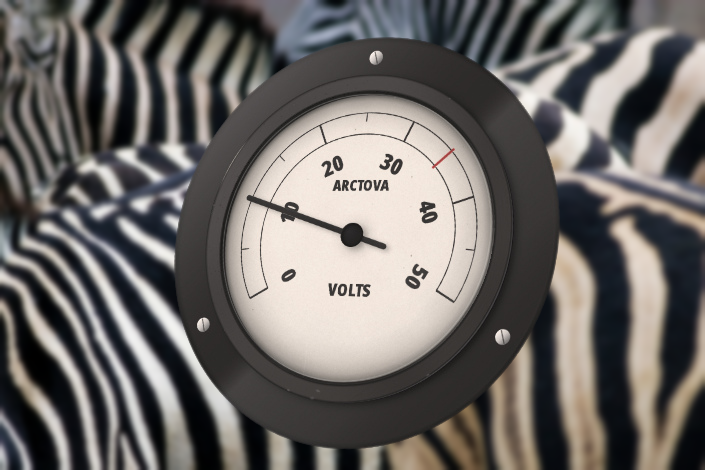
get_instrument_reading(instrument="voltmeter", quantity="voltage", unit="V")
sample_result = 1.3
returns 10
